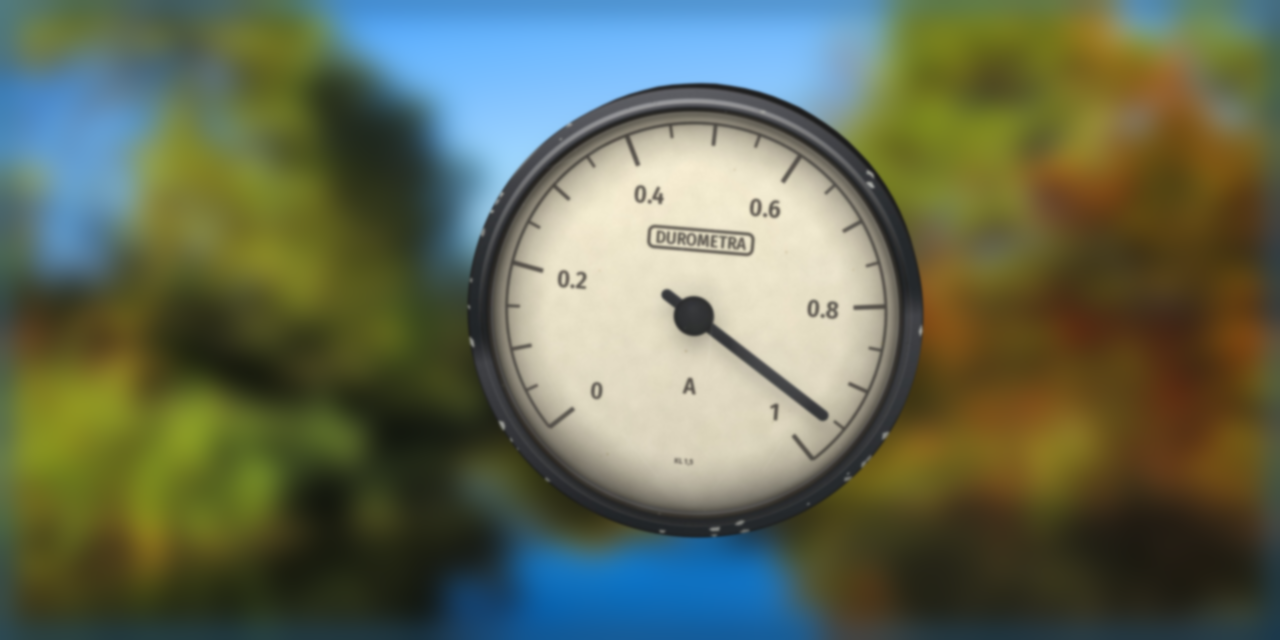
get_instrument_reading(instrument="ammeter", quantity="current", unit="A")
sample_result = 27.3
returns 0.95
